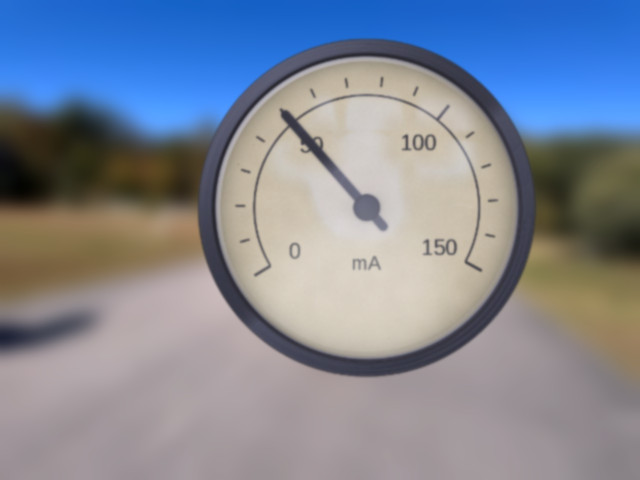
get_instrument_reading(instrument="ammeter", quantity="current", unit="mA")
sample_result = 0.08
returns 50
